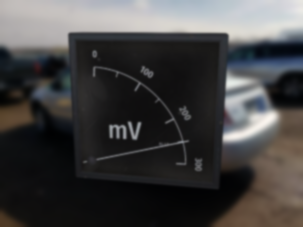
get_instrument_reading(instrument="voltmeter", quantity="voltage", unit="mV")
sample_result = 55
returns 250
